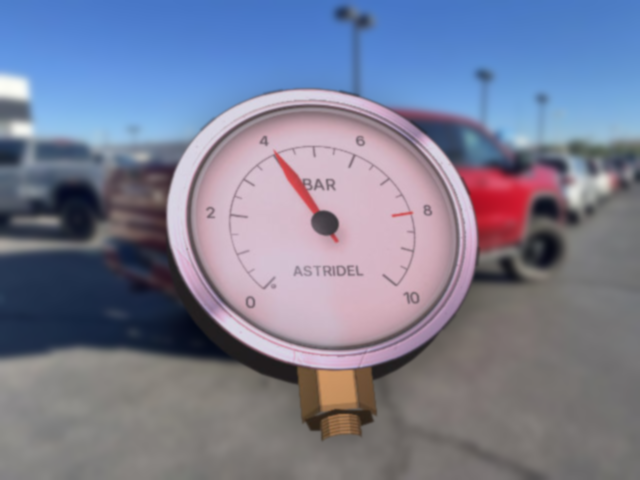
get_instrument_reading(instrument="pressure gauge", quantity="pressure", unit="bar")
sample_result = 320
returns 4
